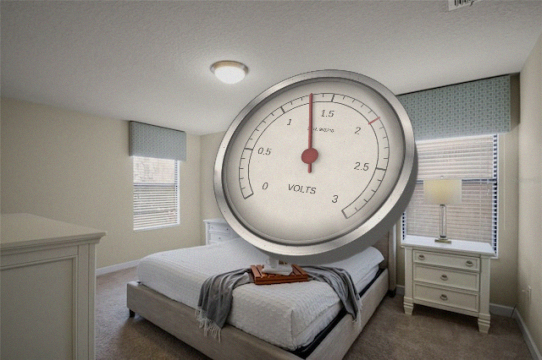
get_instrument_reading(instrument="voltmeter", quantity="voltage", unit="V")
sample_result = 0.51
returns 1.3
